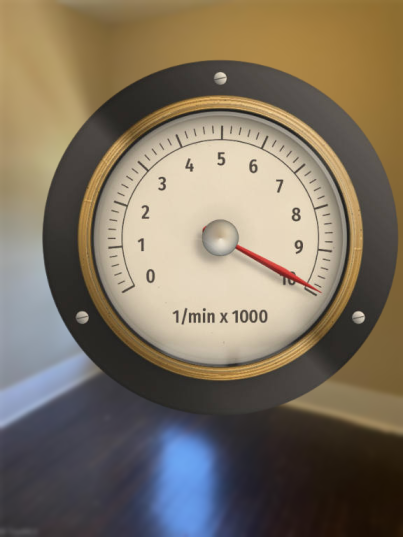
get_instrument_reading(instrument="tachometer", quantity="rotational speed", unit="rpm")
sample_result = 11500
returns 9900
